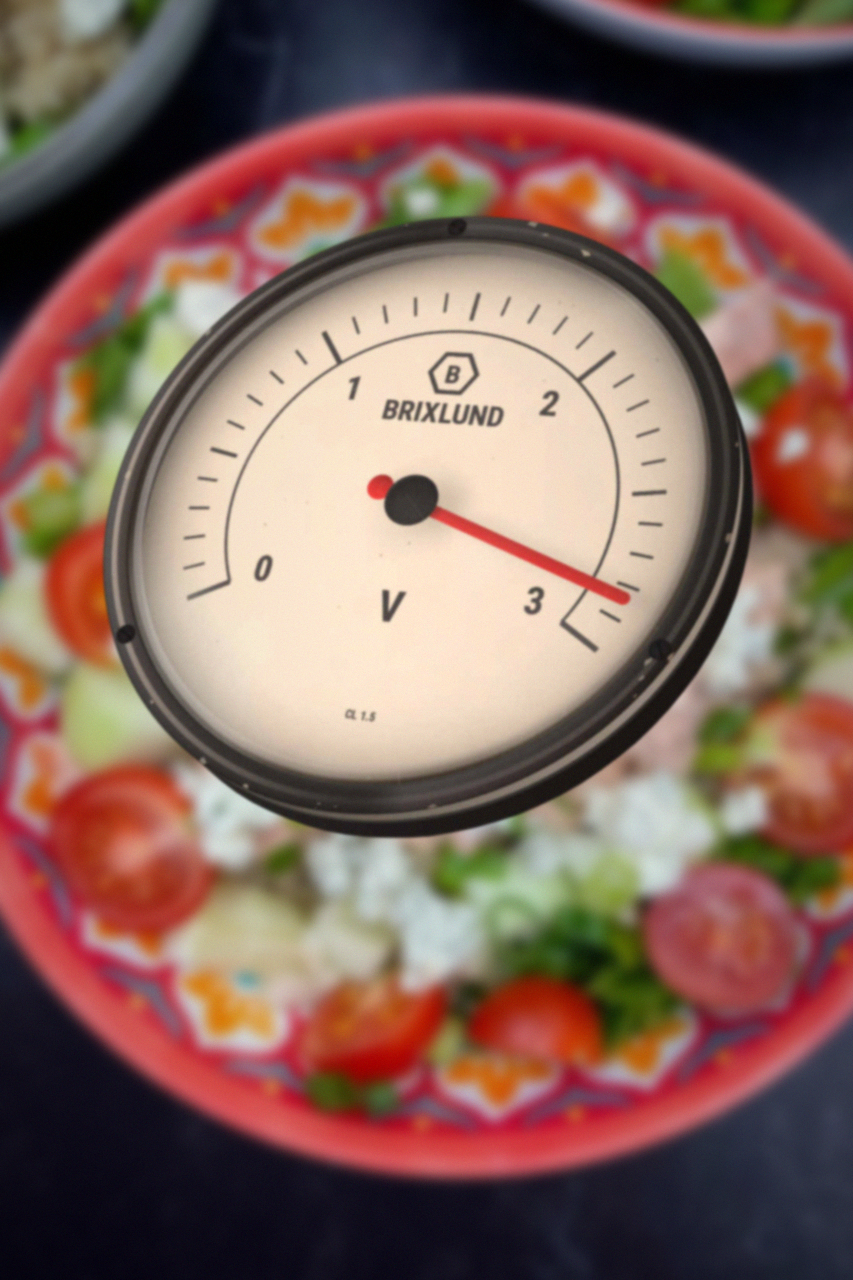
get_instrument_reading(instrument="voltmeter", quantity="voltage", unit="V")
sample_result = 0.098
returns 2.85
